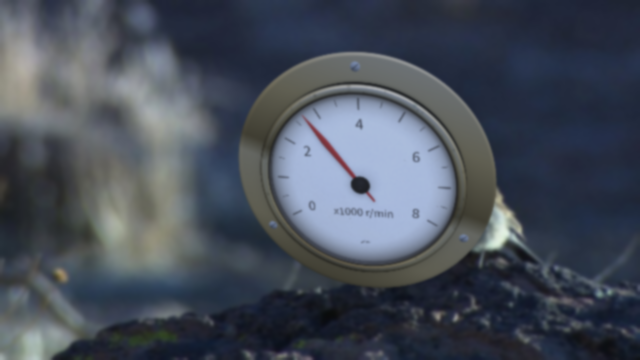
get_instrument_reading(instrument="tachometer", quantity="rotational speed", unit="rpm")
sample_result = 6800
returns 2750
